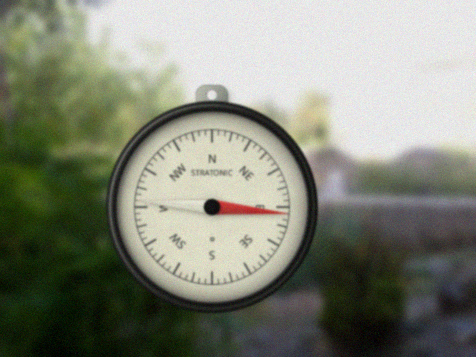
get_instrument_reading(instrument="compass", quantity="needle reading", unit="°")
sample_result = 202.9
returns 95
